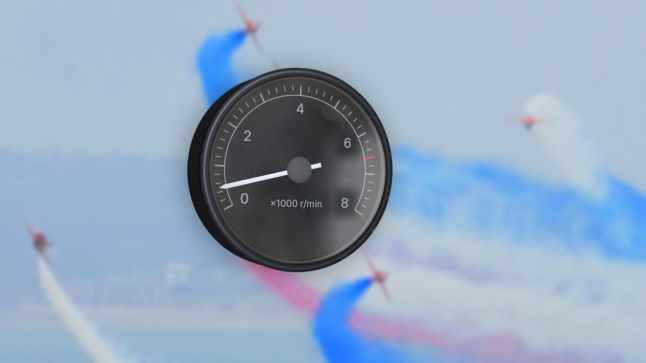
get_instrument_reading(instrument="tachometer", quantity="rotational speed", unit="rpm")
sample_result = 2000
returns 500
